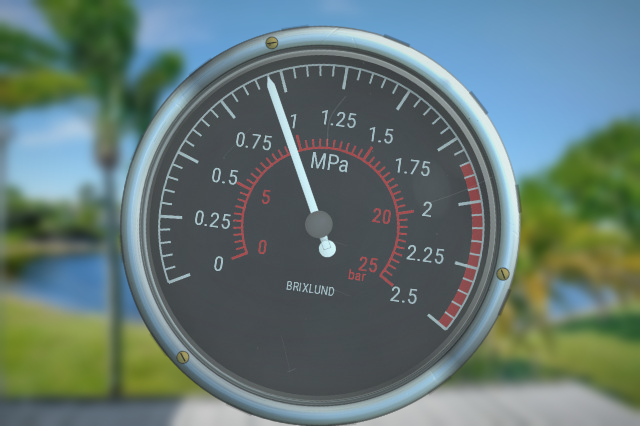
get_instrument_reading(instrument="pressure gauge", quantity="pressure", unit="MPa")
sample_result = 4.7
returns 0.95
